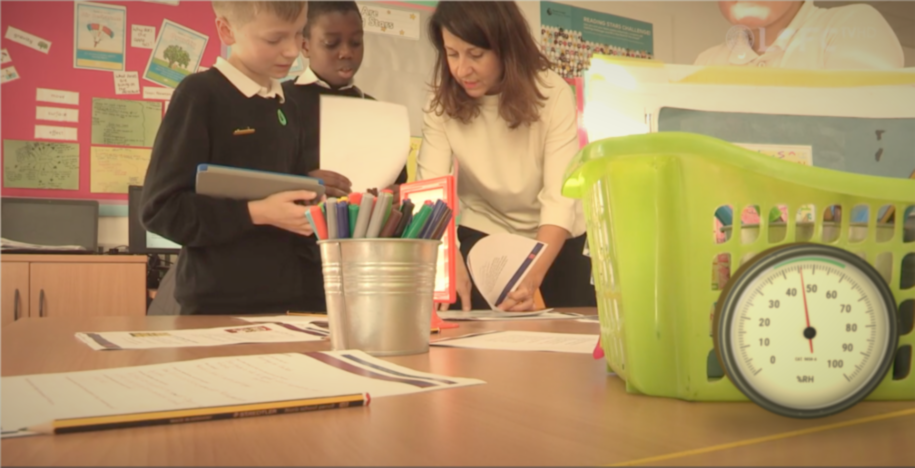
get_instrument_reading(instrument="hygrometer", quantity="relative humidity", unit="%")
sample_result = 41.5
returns 45
